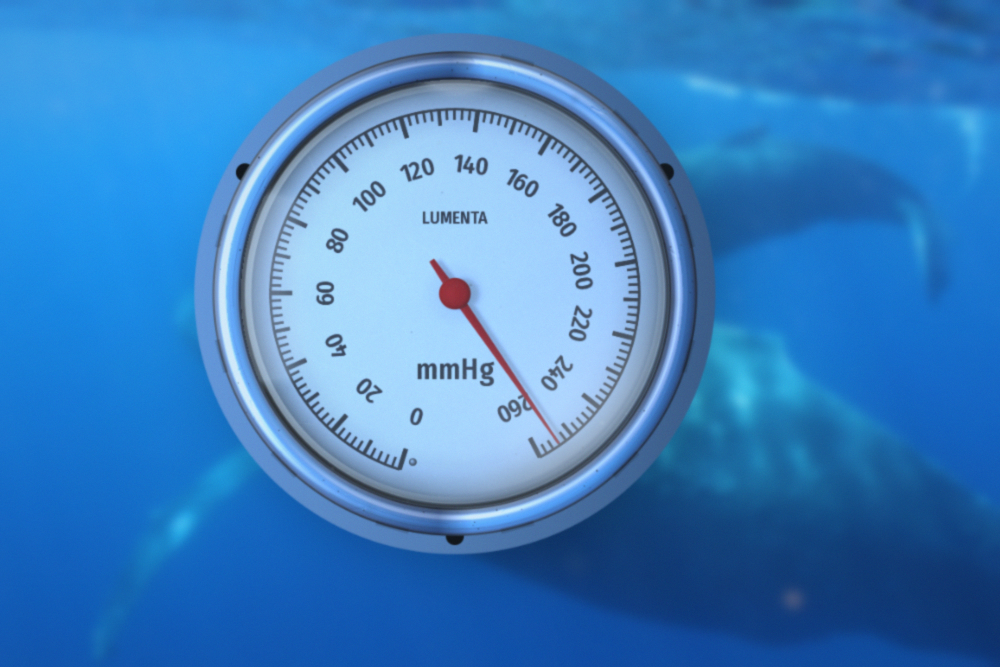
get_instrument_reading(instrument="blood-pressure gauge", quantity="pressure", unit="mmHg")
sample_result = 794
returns 254
